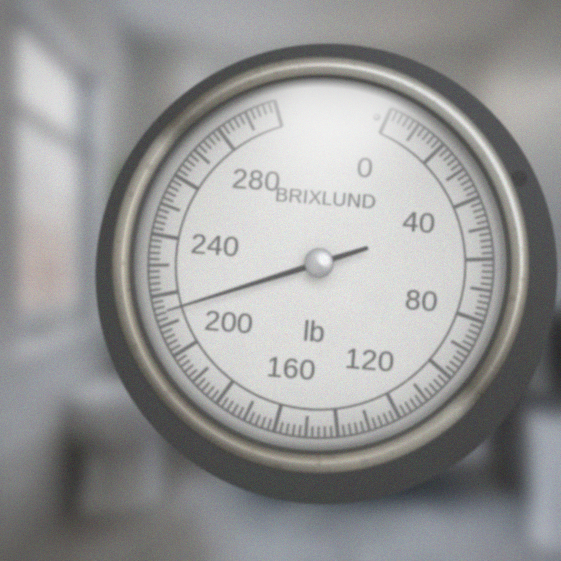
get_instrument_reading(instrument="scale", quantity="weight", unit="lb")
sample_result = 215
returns 214
